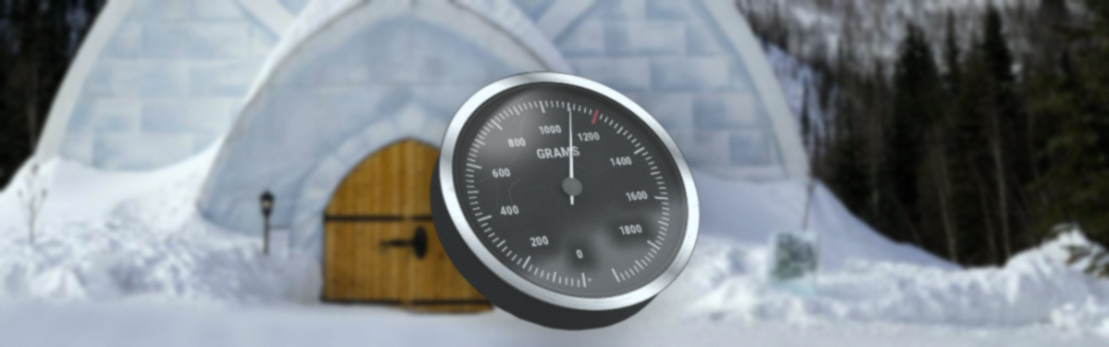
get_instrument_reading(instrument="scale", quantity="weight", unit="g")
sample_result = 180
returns 1100
